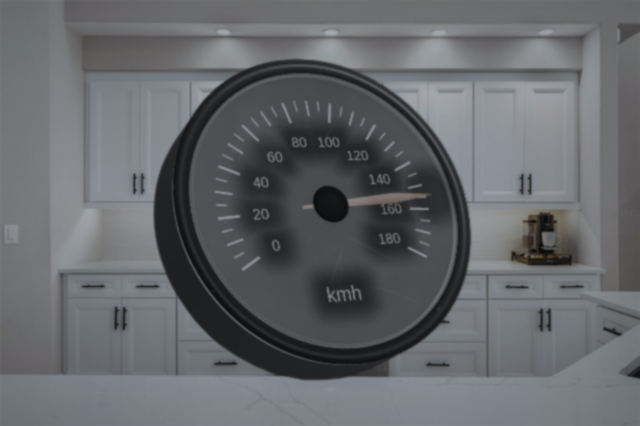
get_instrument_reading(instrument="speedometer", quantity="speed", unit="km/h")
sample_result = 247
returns 155
